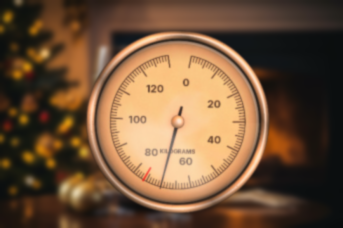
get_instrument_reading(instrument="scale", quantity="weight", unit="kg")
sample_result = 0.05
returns 70
